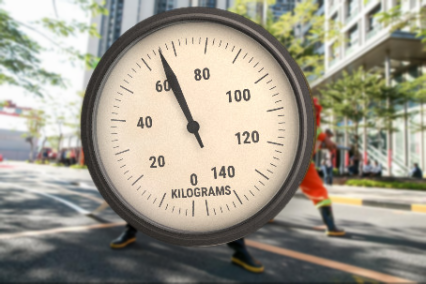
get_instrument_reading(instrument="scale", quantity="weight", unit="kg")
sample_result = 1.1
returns 66
